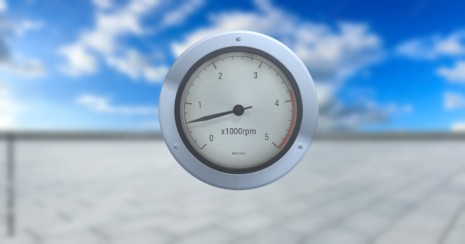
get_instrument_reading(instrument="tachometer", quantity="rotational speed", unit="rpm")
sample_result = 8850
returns 600
